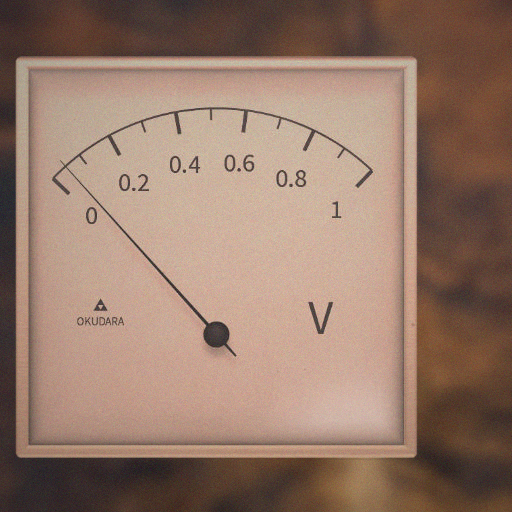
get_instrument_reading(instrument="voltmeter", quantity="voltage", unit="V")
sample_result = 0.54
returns 0.05
